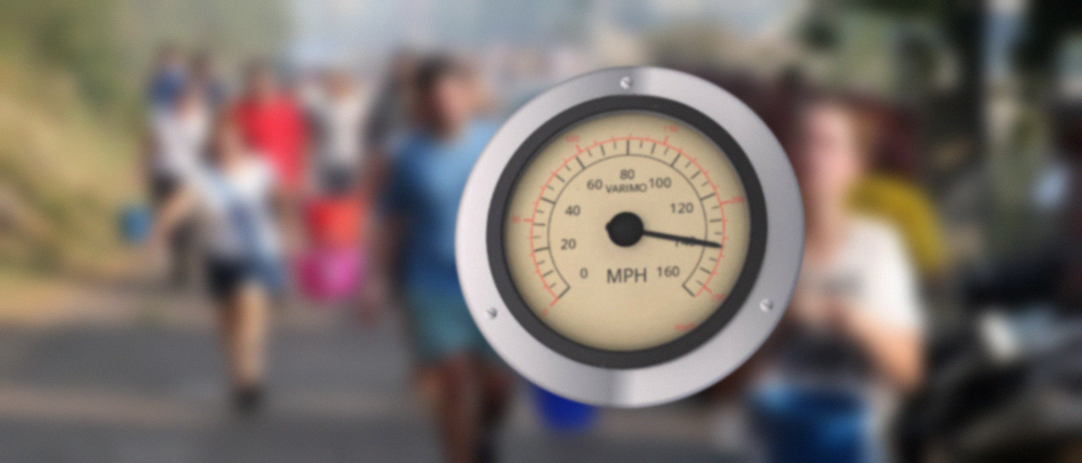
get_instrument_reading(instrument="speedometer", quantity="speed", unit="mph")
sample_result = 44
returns 140
